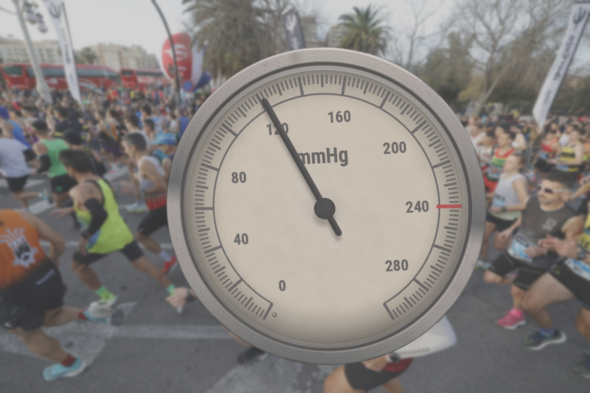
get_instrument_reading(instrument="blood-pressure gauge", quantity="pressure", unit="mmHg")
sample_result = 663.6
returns 122
